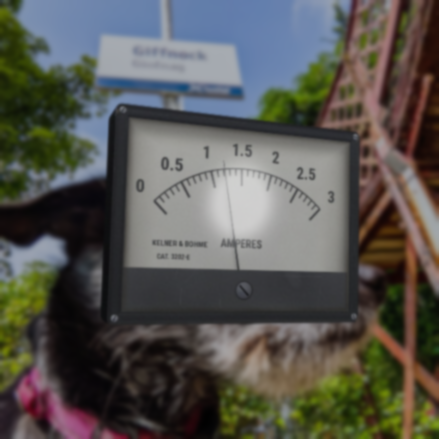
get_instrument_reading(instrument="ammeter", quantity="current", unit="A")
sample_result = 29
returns 1.2
